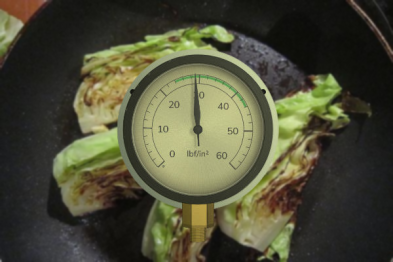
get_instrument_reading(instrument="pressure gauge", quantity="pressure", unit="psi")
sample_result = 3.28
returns 29
